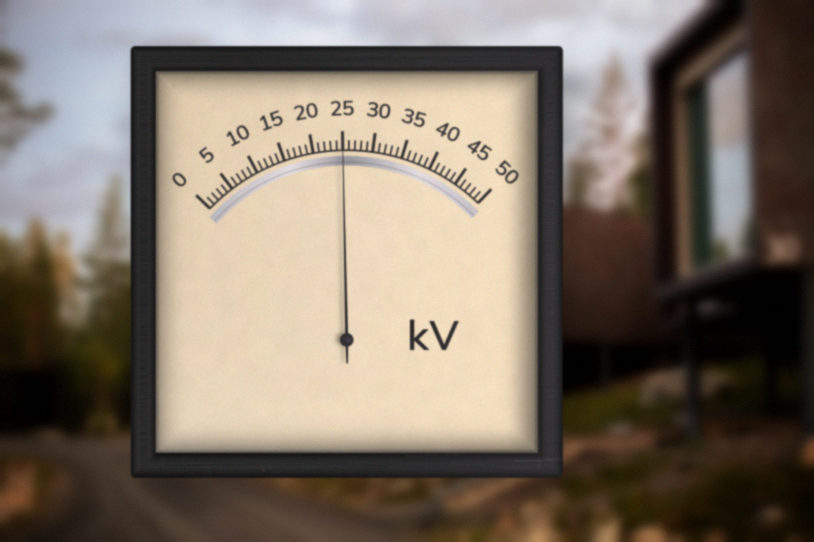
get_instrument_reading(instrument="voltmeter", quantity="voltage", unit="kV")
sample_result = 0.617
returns 25
